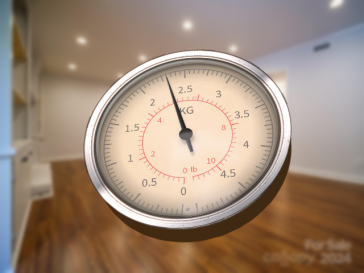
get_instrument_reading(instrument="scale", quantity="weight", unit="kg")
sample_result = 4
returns 2.3
